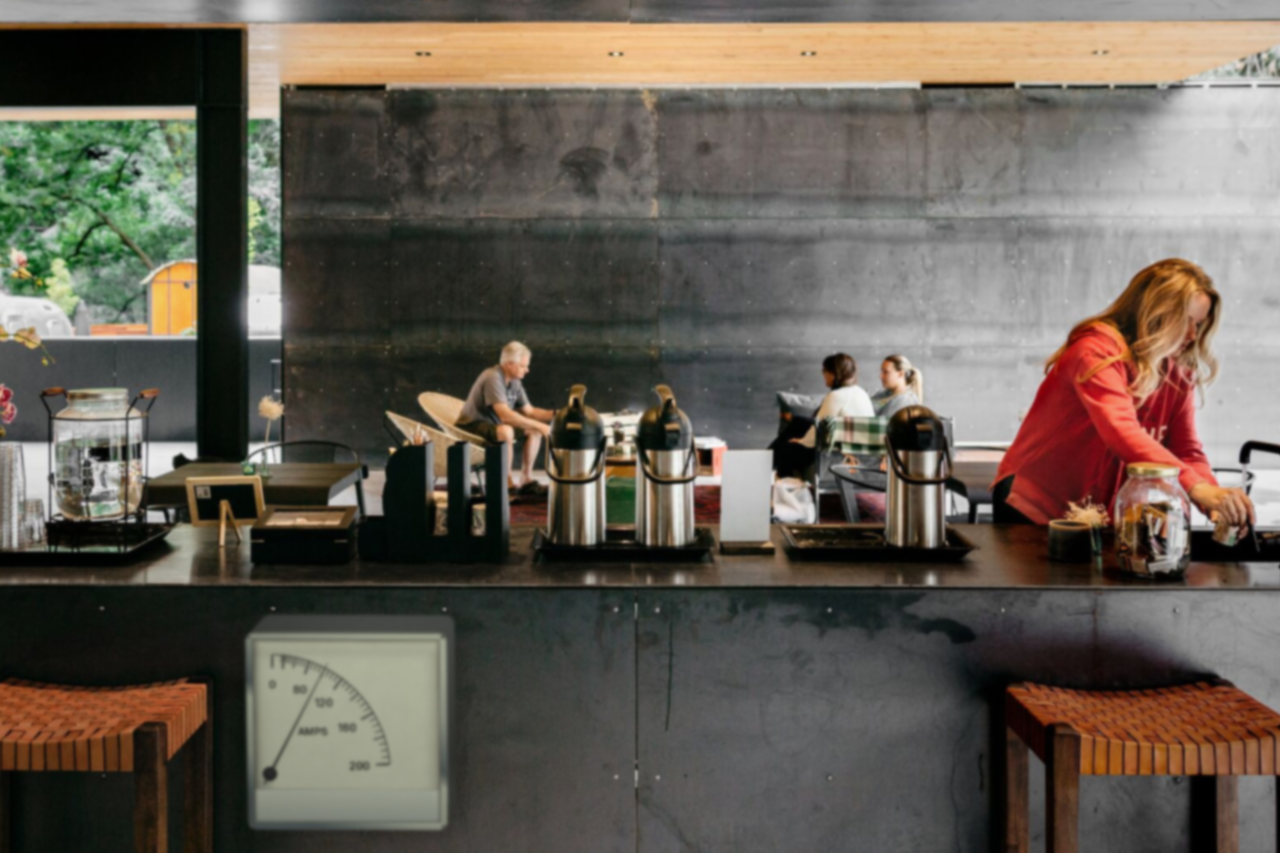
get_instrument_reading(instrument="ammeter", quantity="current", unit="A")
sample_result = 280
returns 100
